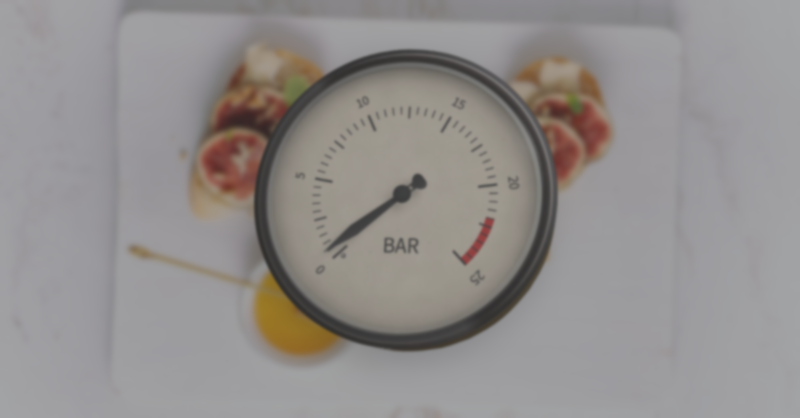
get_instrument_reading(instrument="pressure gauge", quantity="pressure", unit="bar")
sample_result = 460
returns 0.5
